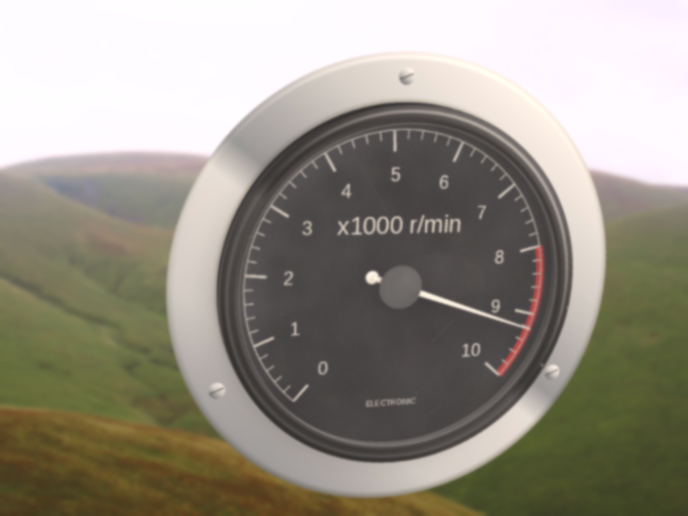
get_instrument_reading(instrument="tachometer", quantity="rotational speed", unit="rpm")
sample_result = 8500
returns 9200
